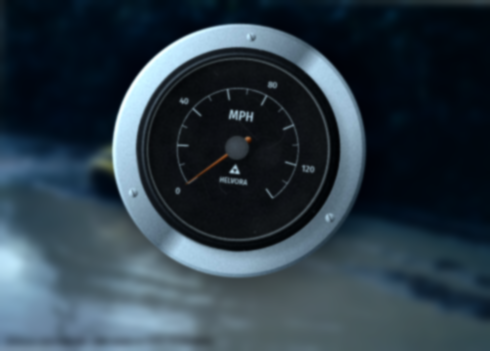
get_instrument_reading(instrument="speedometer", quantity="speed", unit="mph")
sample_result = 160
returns 0
